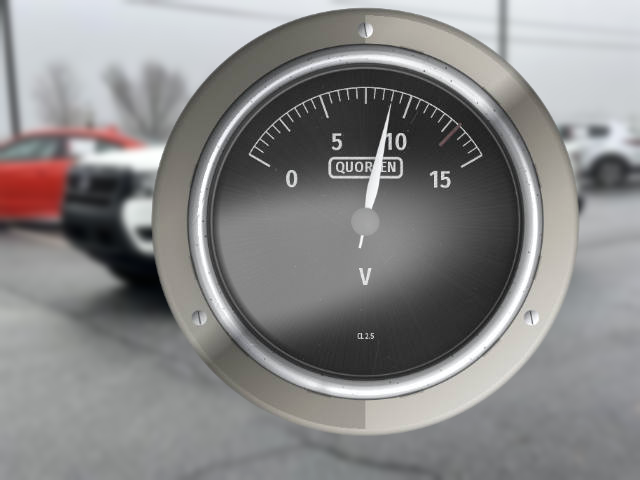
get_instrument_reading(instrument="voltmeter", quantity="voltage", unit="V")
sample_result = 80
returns 9
